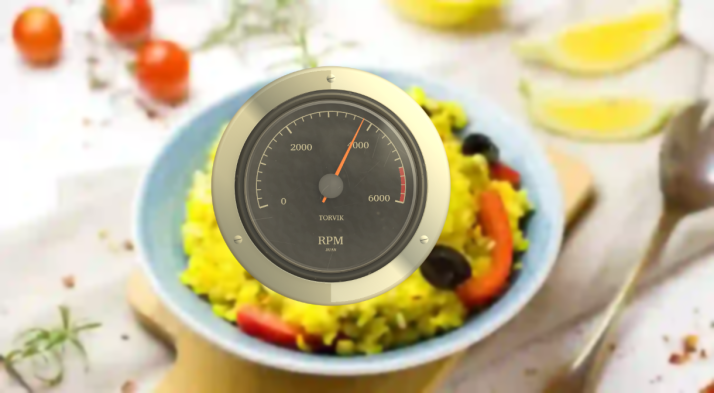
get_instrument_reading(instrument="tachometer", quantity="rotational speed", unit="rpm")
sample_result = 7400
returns 3800
